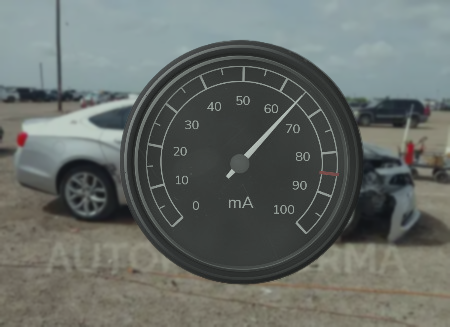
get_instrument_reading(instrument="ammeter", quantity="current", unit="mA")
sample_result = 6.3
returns 65
